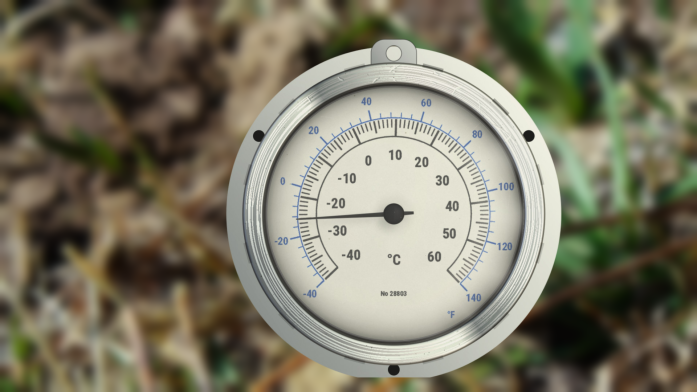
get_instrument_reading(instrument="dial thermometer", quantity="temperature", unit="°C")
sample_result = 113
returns -25
